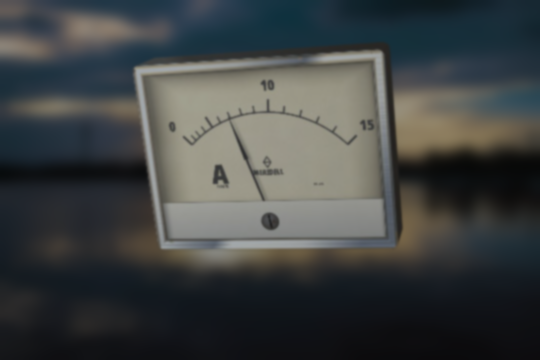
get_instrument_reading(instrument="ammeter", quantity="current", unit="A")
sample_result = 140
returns 7
